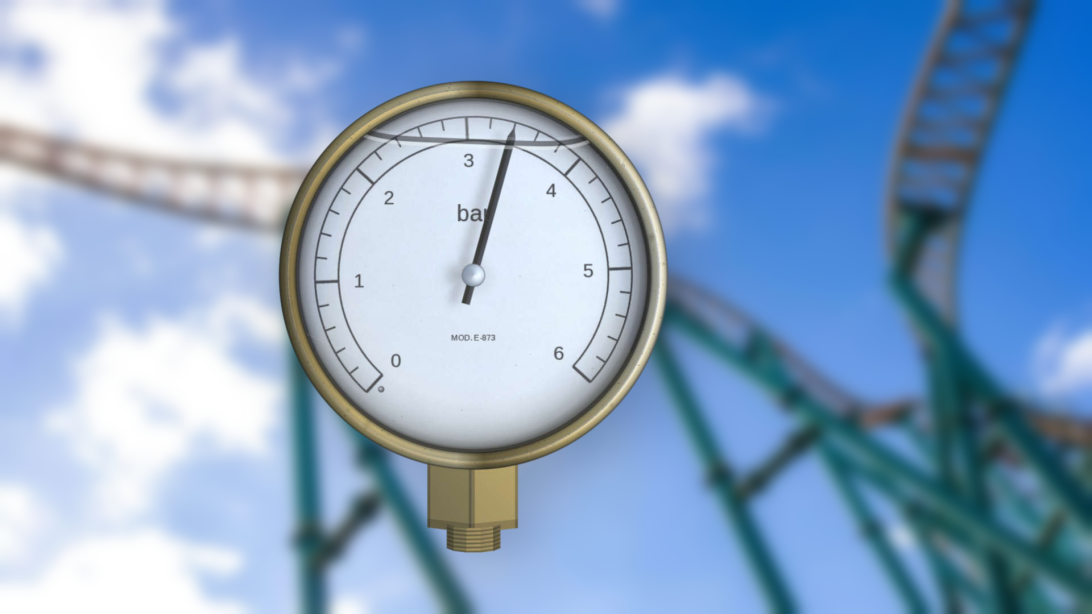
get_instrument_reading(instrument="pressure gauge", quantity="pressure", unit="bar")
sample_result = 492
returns 3.4
